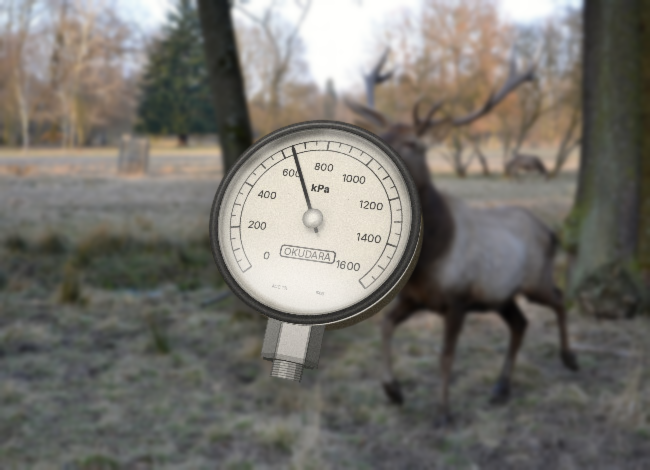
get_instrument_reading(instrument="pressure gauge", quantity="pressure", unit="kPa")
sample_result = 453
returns 650
